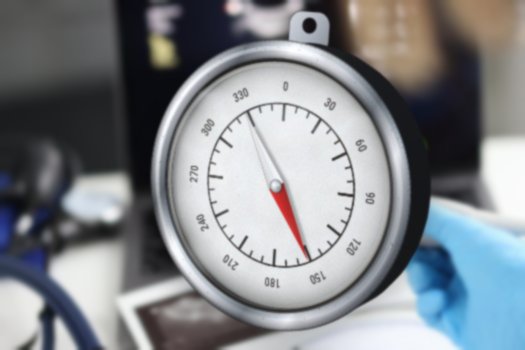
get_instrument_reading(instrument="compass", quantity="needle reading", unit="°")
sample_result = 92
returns 150
